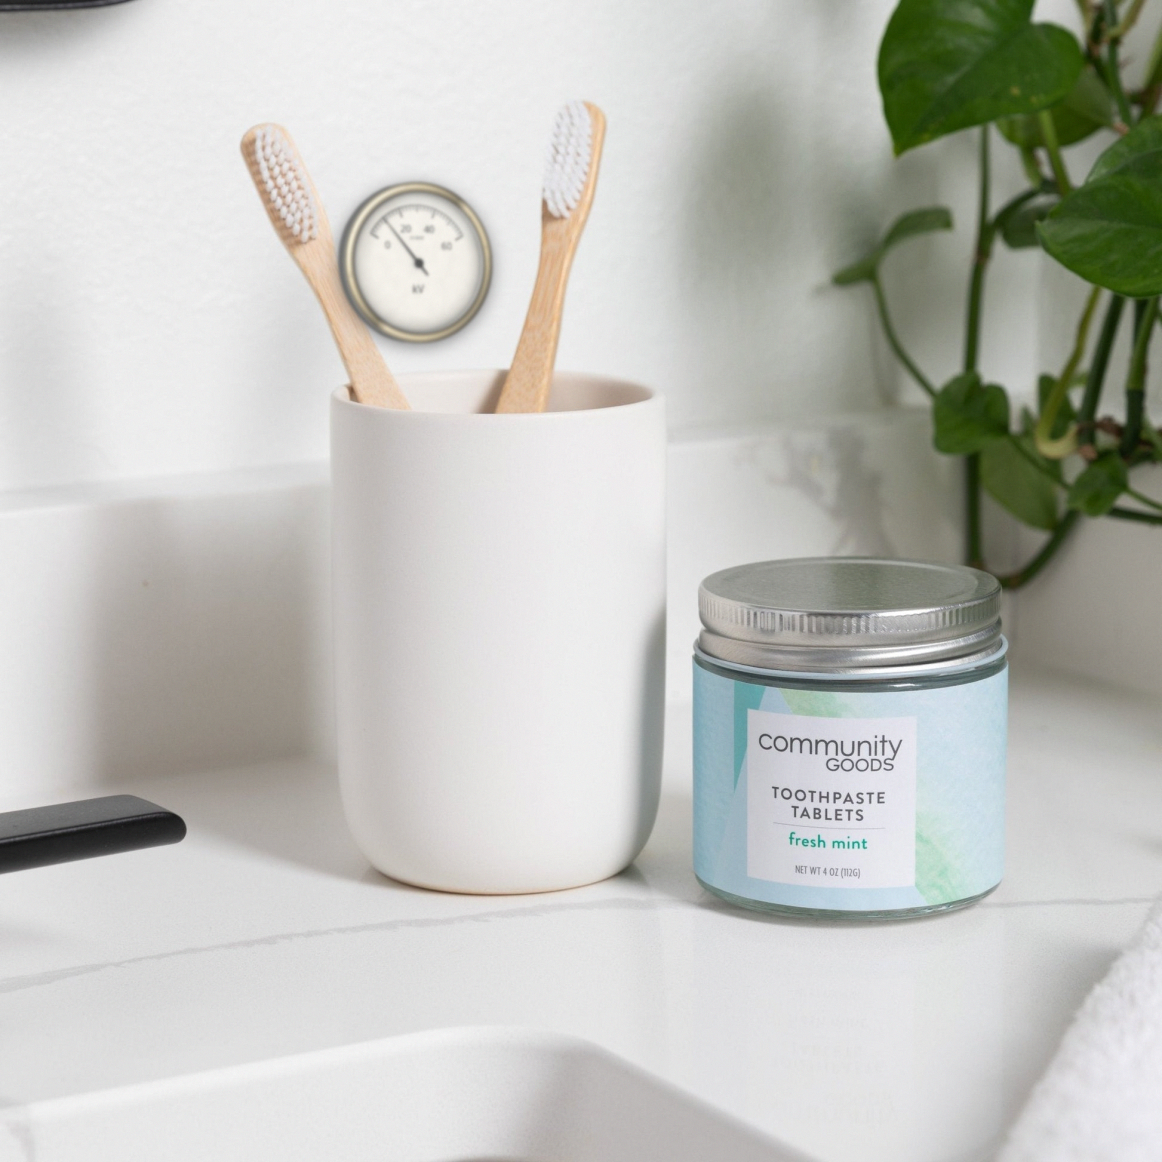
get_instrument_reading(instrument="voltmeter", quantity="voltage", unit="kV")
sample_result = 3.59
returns 10
